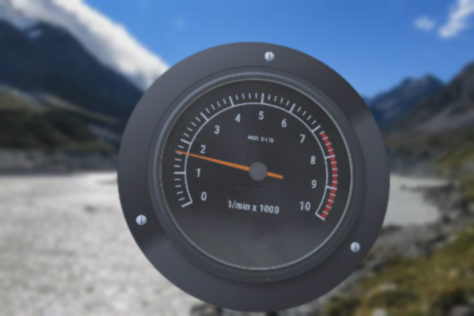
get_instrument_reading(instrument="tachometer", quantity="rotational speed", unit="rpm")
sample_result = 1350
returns 1600
